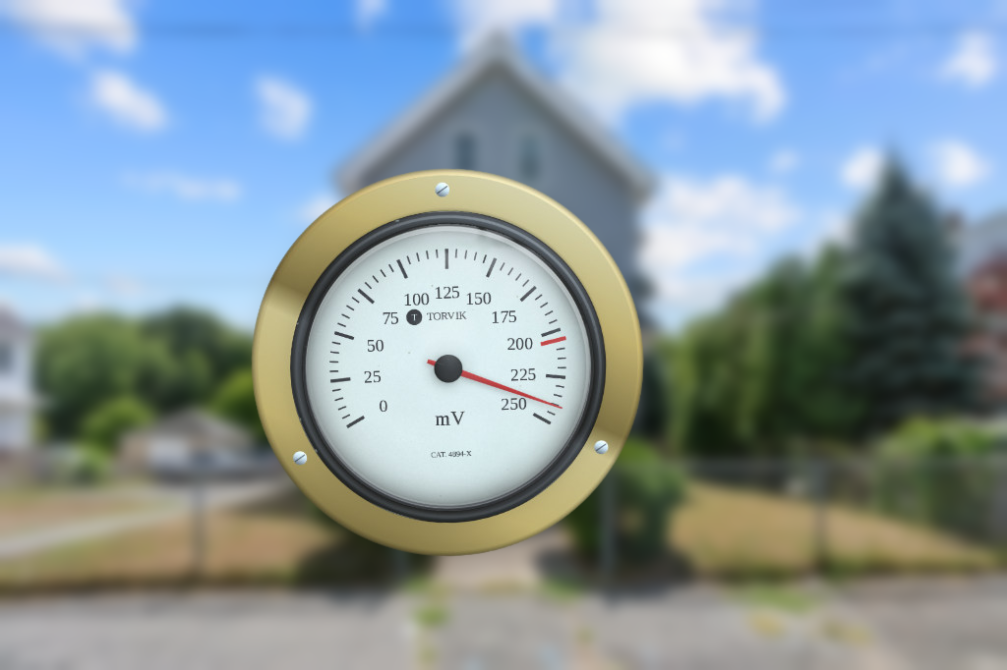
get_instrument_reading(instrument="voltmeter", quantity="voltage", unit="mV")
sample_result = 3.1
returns 240
